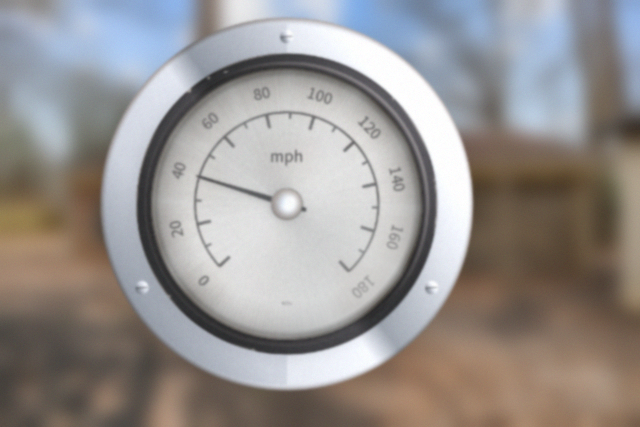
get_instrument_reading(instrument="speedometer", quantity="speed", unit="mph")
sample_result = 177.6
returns 40
